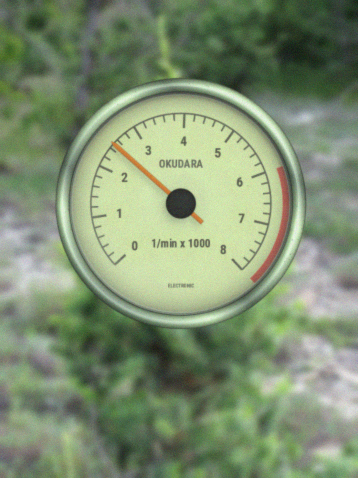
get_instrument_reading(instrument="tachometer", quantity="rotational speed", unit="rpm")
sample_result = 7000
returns 2500
